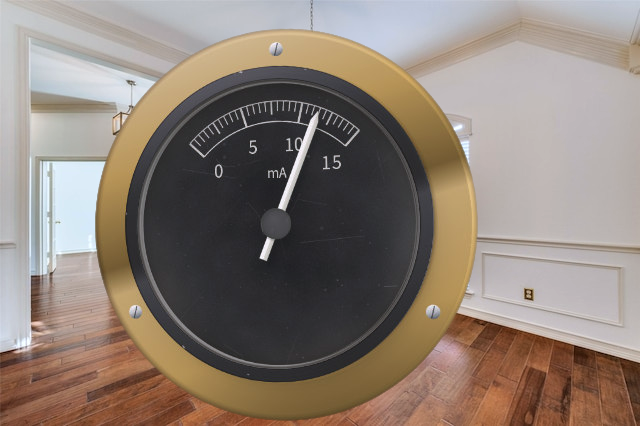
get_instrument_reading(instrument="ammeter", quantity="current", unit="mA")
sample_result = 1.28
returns 11.5
